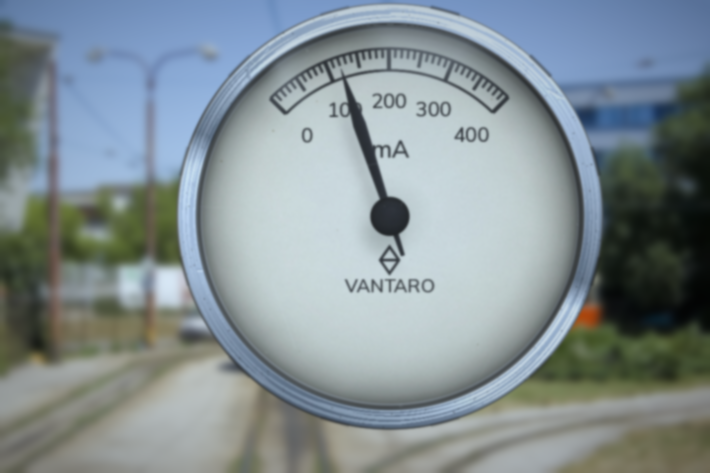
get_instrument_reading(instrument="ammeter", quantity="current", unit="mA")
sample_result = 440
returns 120
